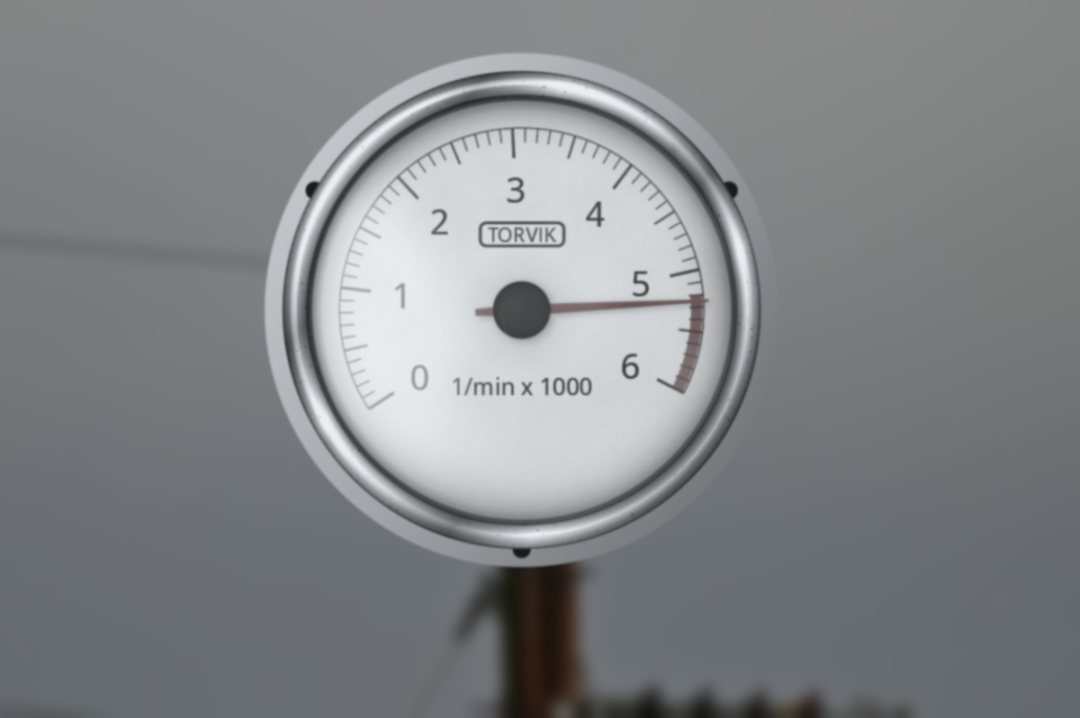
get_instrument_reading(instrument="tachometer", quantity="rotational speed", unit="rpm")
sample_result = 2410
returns 5250
